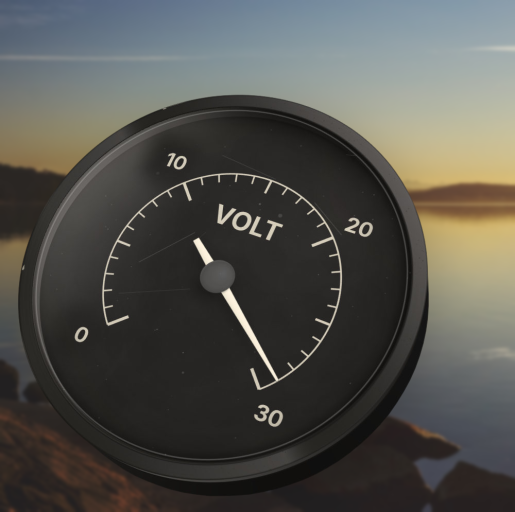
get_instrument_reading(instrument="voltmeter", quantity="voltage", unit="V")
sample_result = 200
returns 29
